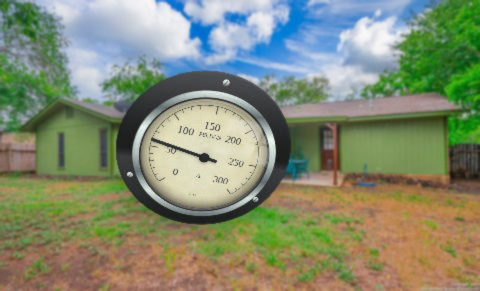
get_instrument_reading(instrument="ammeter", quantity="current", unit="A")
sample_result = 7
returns 60
